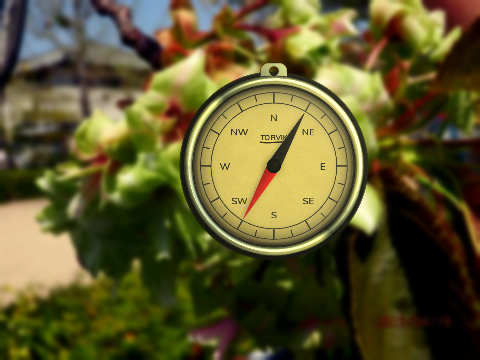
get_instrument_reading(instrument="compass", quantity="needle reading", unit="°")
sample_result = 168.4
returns 210
